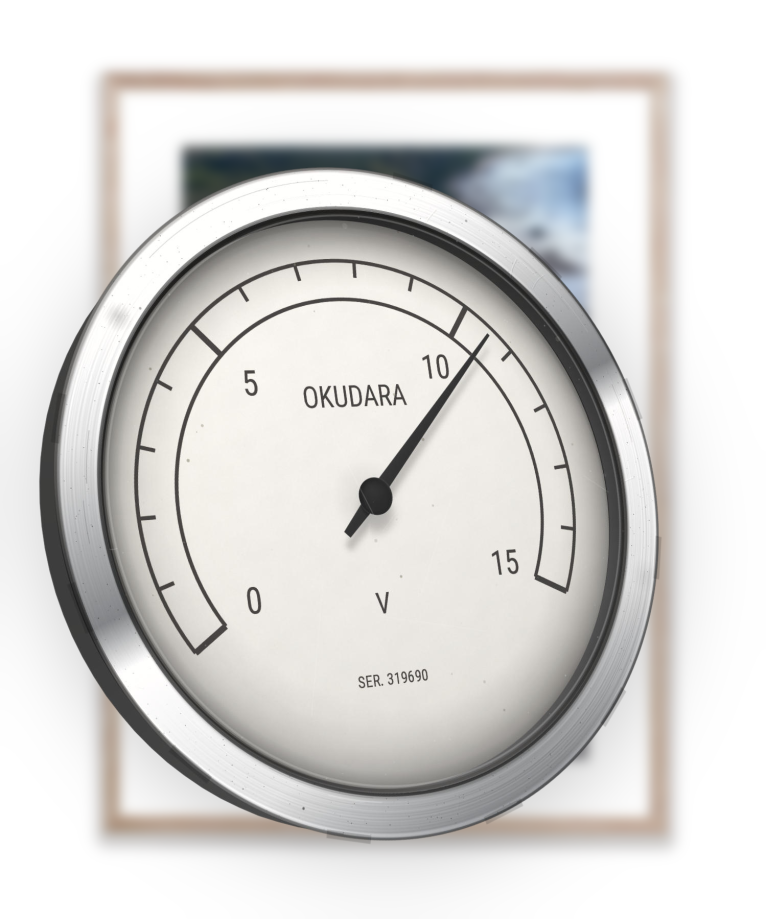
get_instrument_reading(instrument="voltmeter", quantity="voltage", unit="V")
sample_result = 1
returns 10.5
